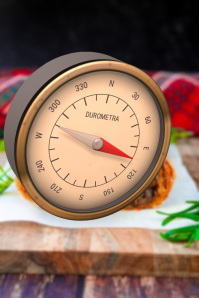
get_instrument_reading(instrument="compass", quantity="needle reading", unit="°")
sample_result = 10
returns 105
